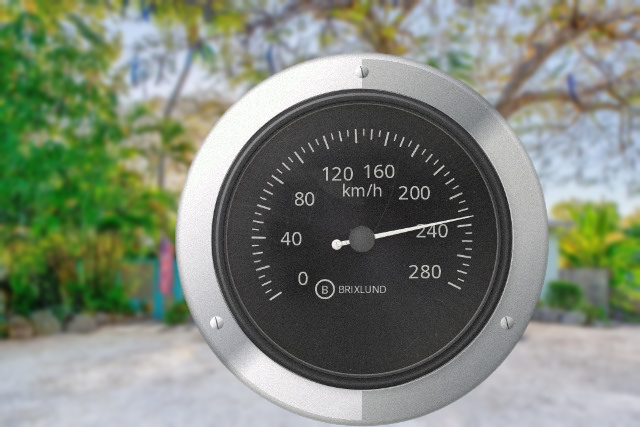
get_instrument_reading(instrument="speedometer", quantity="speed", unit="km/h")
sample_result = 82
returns 235
